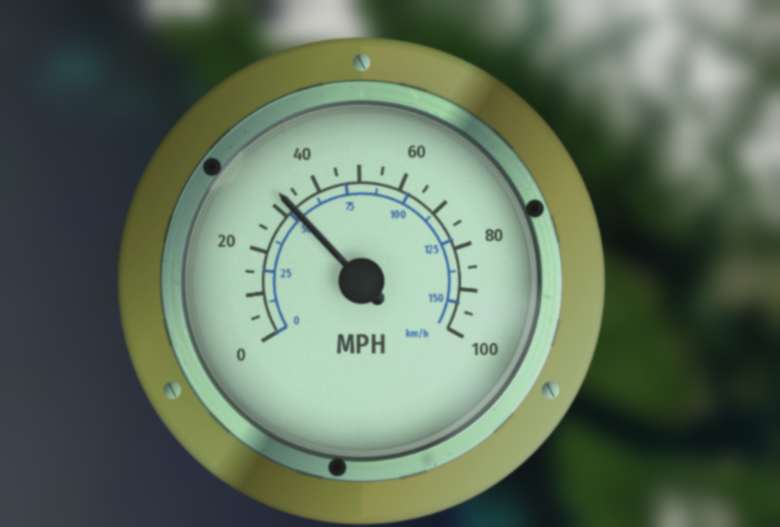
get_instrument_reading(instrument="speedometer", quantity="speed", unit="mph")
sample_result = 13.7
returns 32.5
